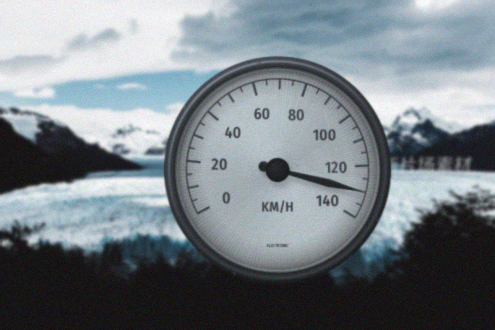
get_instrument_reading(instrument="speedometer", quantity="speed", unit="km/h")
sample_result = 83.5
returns 130
